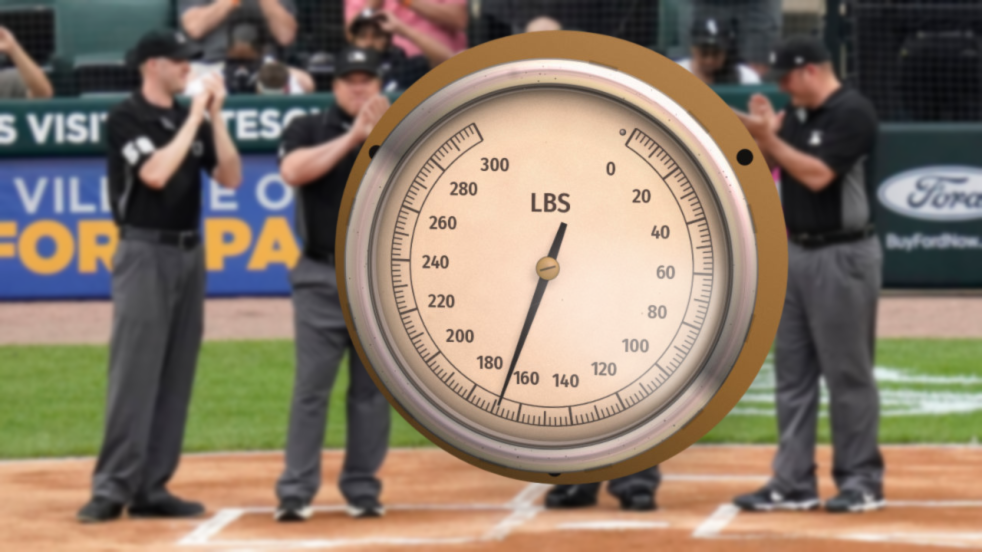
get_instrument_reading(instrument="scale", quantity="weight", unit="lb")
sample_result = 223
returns 168
